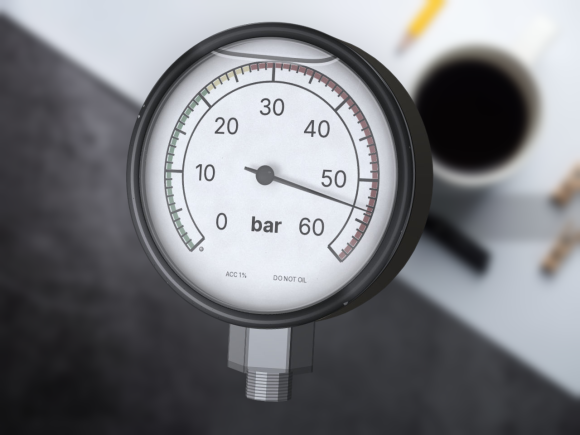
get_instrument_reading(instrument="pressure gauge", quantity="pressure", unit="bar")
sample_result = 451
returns 53.5
